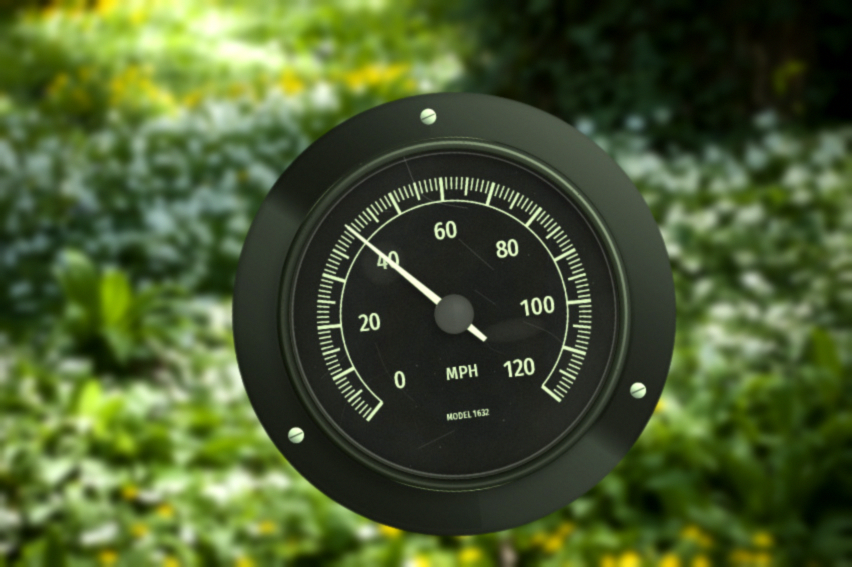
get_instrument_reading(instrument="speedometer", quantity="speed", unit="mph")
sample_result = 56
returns 40
